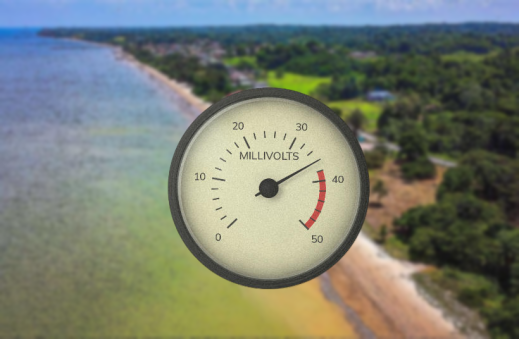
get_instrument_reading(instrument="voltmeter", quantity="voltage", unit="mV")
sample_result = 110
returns 36
